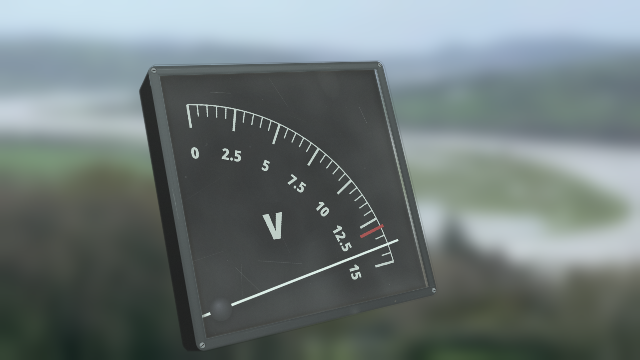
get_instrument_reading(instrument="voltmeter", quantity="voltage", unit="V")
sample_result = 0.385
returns 14
